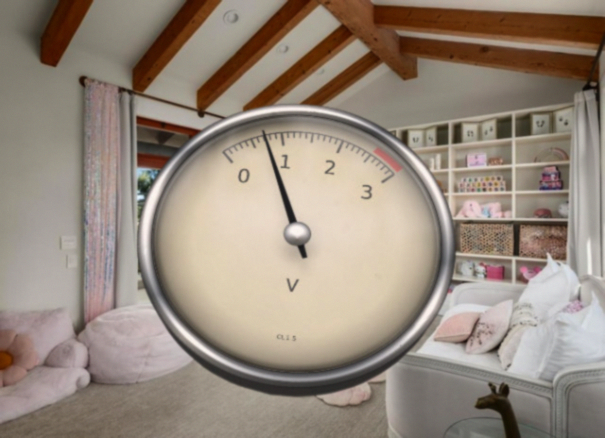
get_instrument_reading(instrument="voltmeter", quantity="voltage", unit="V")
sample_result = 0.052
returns 0.7
